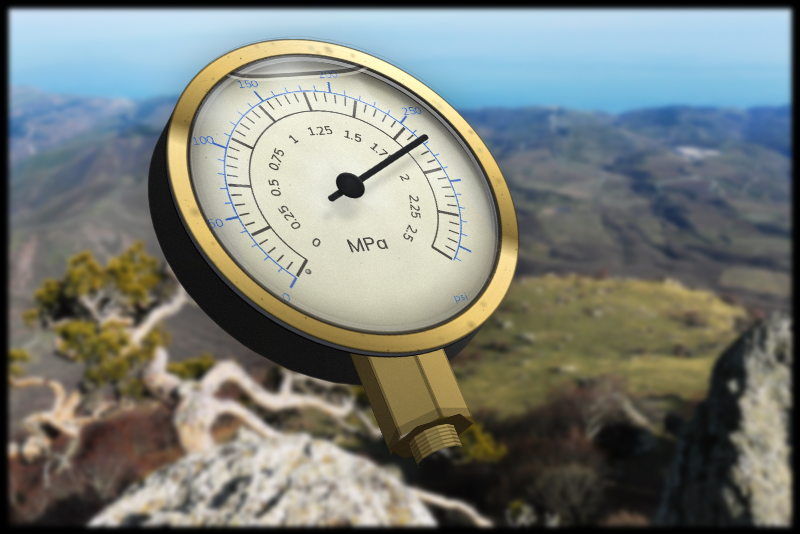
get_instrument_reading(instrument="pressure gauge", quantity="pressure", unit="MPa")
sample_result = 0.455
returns 1.85
